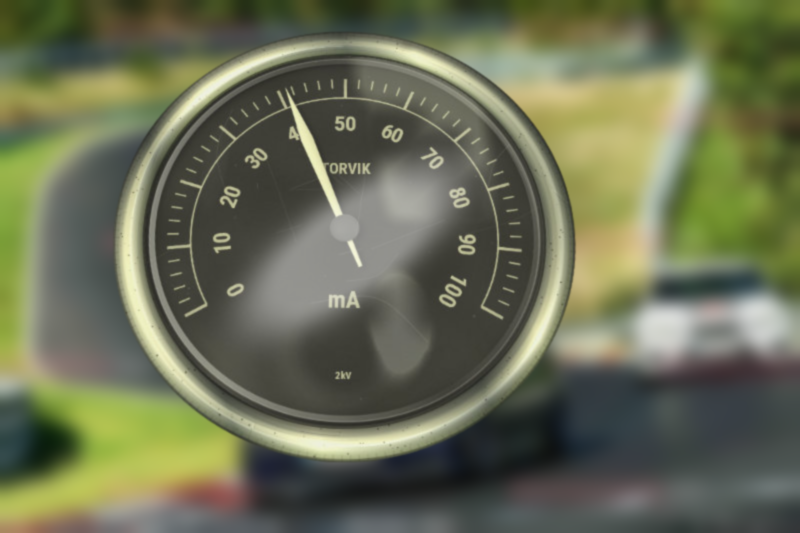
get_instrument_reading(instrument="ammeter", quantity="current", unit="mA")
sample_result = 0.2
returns 41
